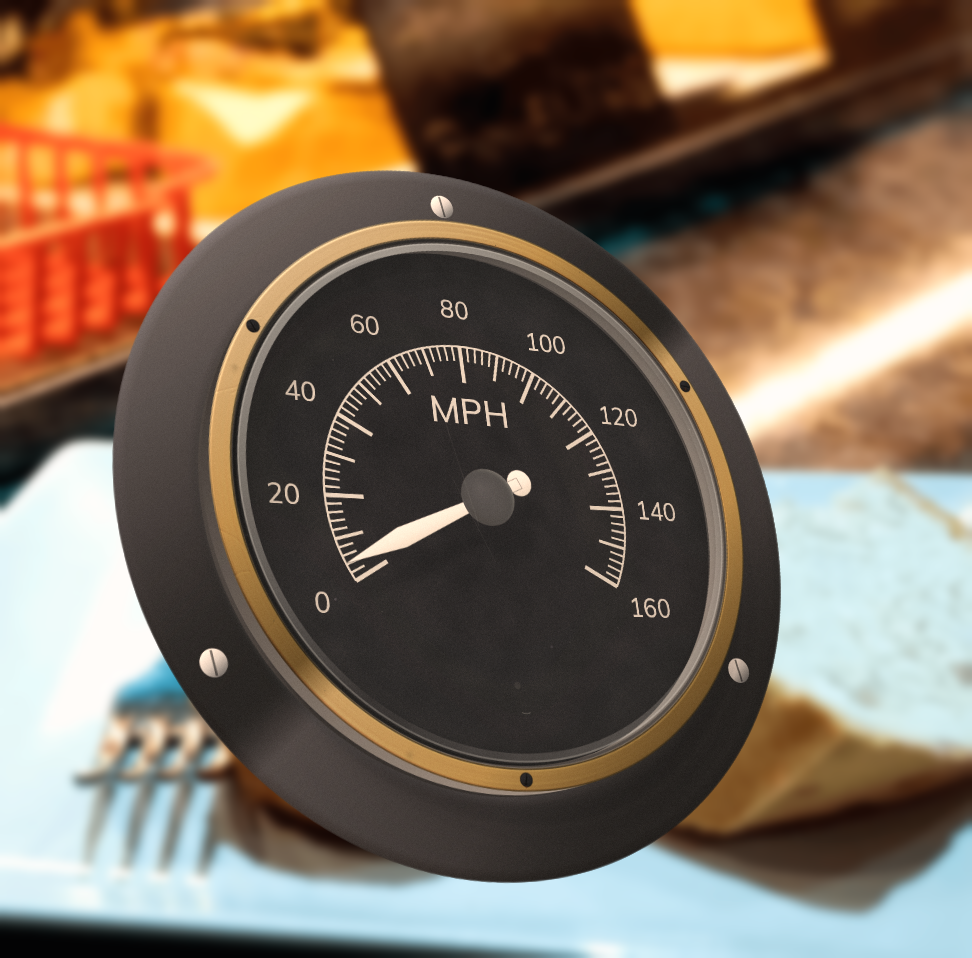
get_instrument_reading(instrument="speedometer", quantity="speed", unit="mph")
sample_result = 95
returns 4
